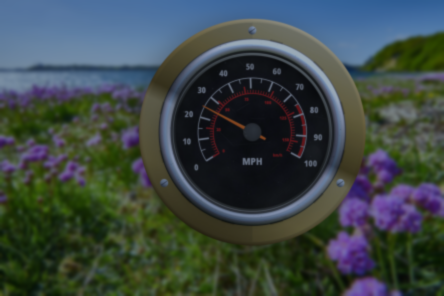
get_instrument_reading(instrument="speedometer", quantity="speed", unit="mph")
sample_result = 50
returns 25
